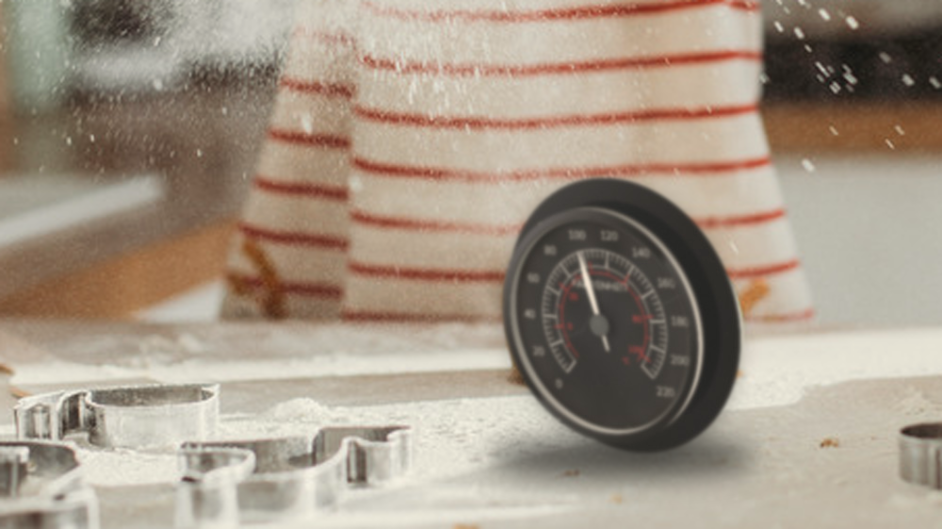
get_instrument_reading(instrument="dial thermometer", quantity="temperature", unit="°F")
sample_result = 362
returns 100
